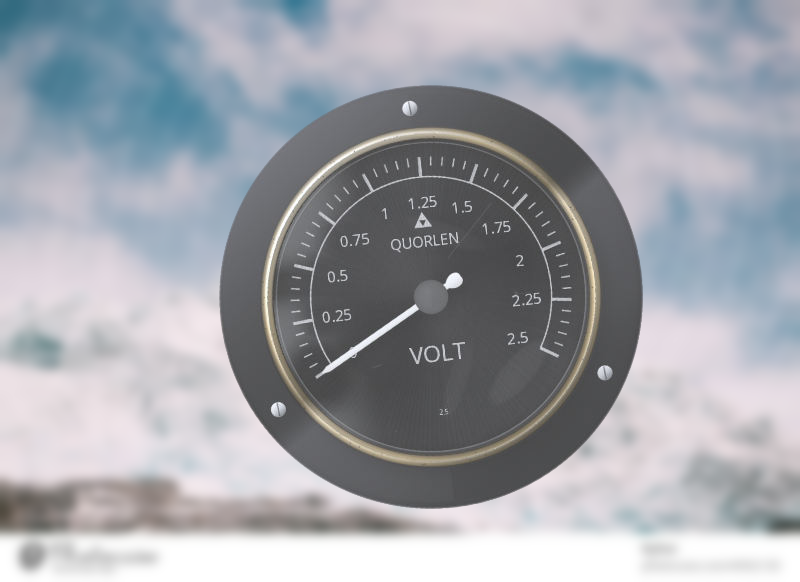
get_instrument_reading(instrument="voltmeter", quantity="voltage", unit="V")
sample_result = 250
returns 0
